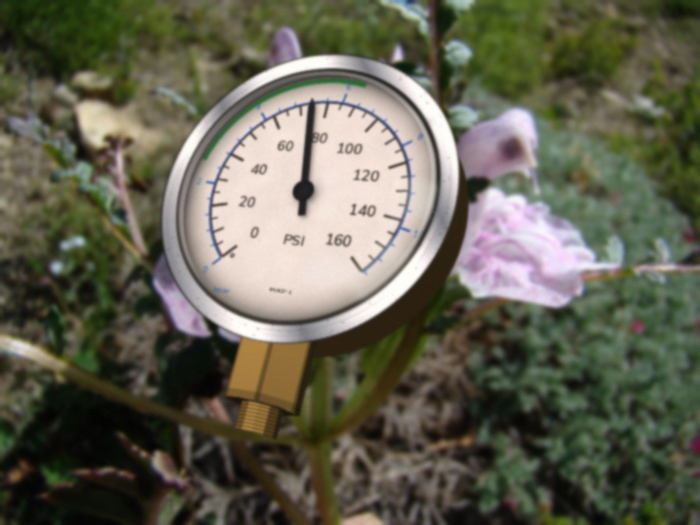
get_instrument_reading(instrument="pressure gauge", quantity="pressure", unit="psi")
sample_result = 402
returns 75
